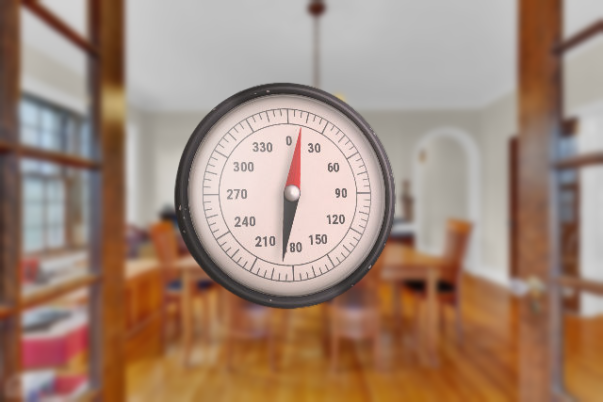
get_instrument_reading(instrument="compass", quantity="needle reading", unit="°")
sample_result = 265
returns 10
